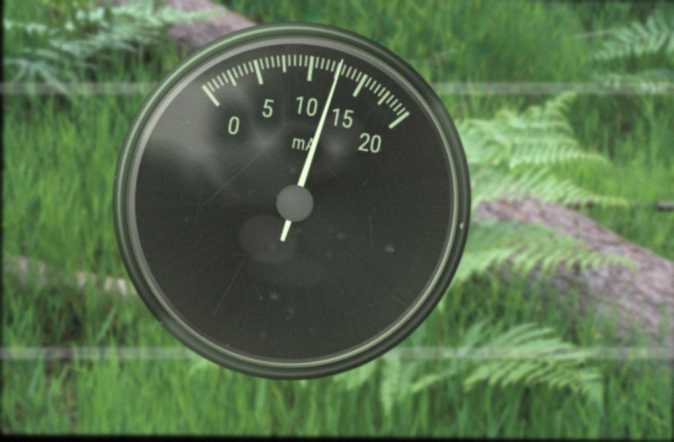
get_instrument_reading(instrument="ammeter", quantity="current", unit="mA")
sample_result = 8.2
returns 12.5
